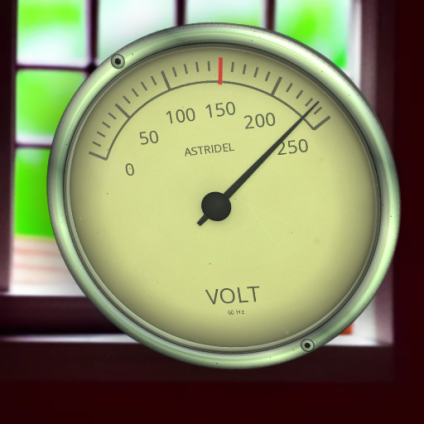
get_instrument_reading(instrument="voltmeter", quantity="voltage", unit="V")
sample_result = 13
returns 235
